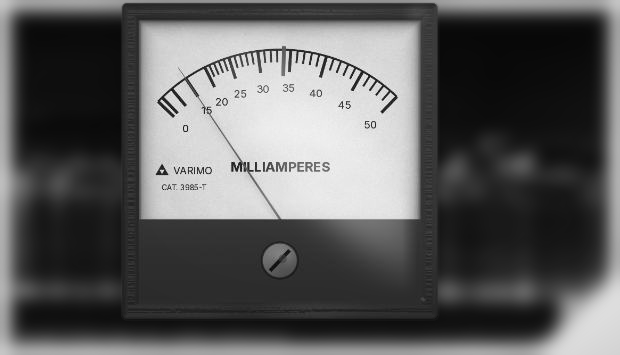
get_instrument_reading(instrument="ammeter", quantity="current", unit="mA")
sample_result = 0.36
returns 15
